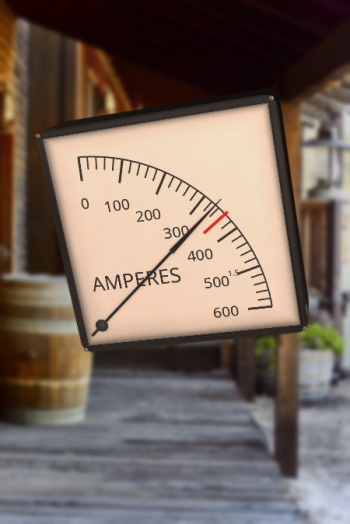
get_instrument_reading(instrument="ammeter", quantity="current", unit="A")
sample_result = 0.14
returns 330
